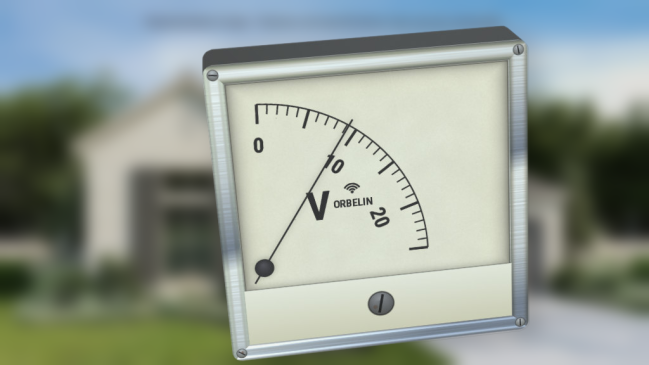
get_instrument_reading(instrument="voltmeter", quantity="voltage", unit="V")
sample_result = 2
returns 9
